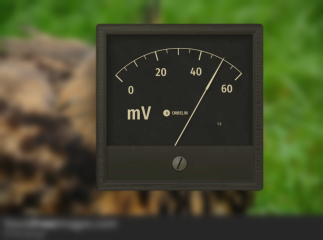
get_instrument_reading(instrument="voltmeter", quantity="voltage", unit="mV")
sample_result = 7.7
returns 50
